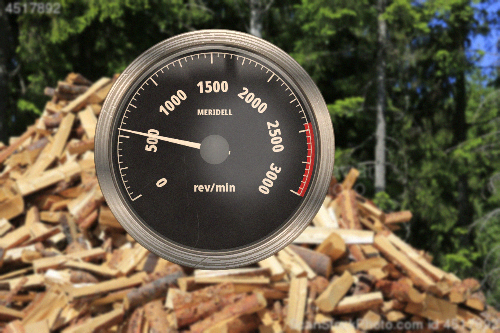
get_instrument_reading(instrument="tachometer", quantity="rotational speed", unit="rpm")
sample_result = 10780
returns 550
